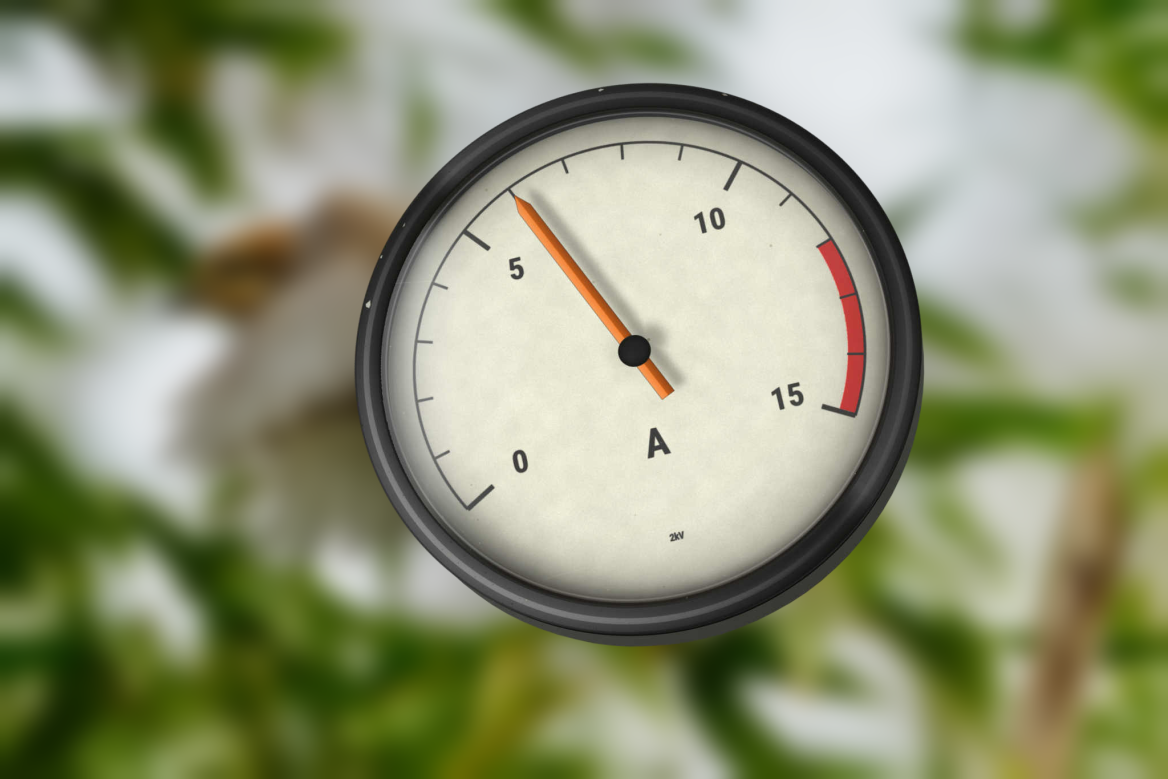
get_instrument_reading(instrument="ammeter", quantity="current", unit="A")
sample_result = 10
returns 6
